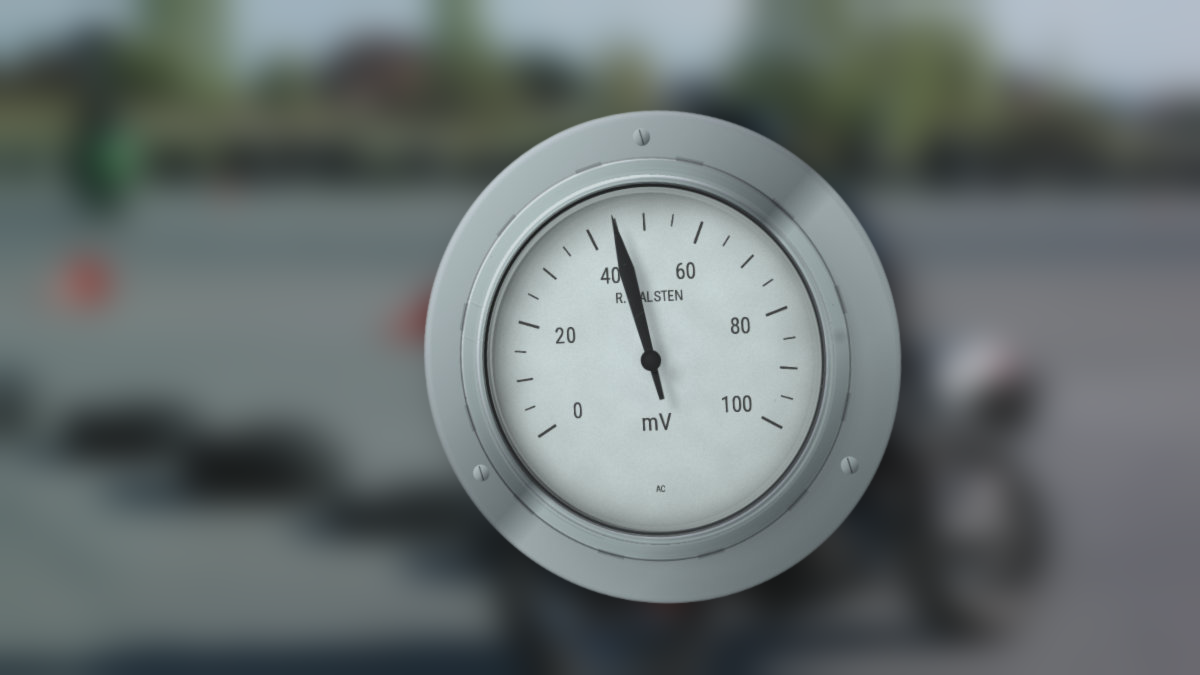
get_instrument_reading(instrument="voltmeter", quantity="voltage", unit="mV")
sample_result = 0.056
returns 45
